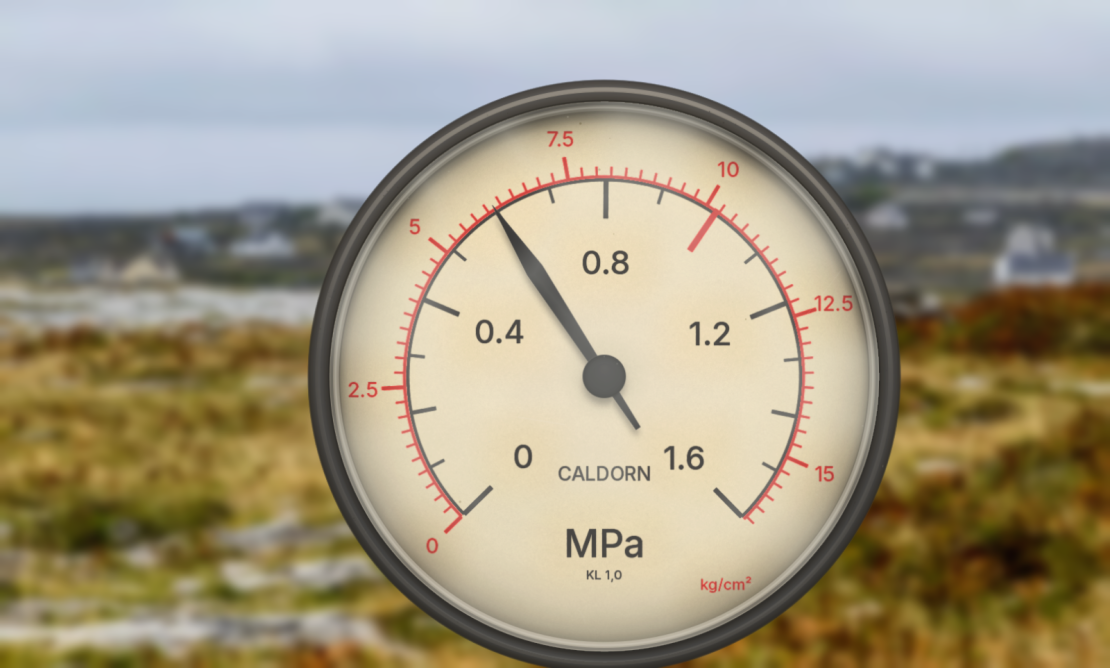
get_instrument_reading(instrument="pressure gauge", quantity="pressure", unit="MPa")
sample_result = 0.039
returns 0.6
